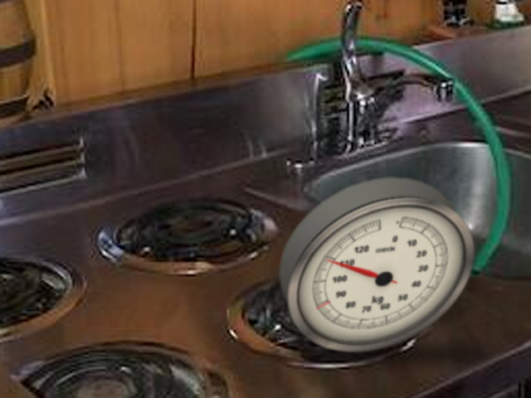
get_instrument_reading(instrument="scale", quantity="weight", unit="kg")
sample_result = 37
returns 110
